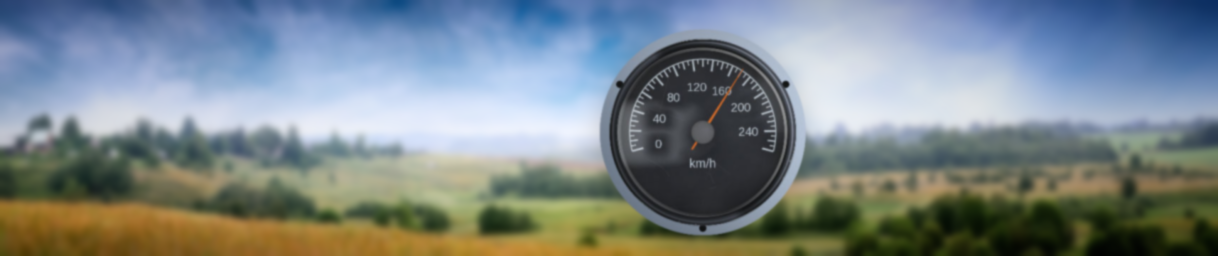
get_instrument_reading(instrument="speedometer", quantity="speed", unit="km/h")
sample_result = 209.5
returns 170
